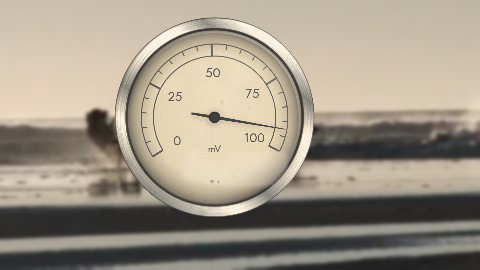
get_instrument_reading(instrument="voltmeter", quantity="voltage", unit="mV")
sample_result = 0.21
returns 92.5
